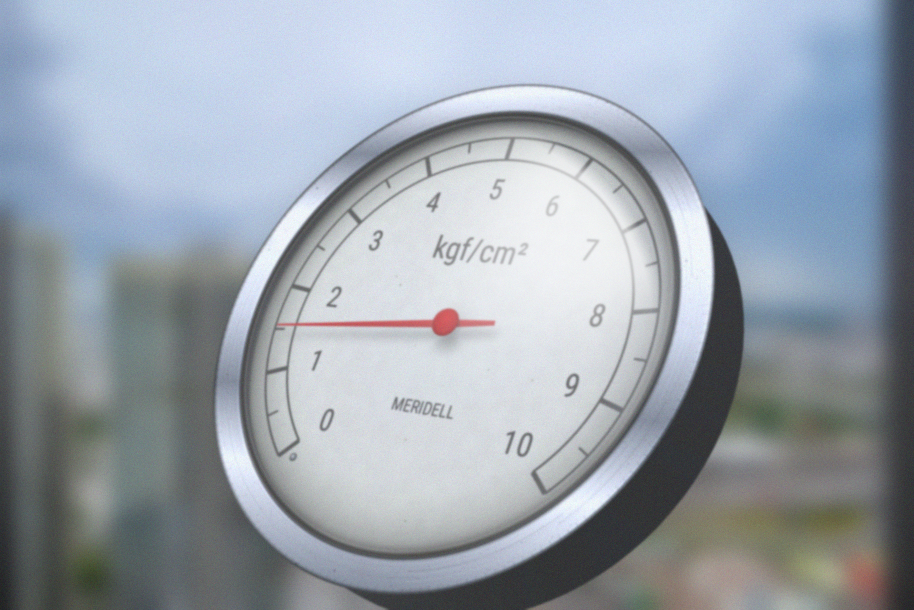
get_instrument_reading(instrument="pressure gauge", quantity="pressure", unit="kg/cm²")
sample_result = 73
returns 1.5
